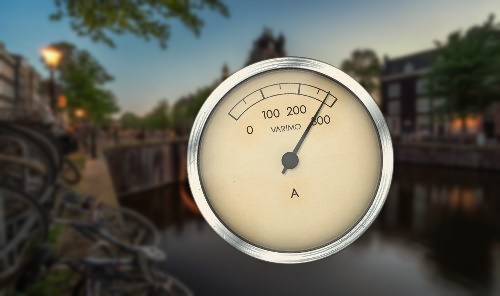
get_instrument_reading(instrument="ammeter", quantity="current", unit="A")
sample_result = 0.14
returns 275
